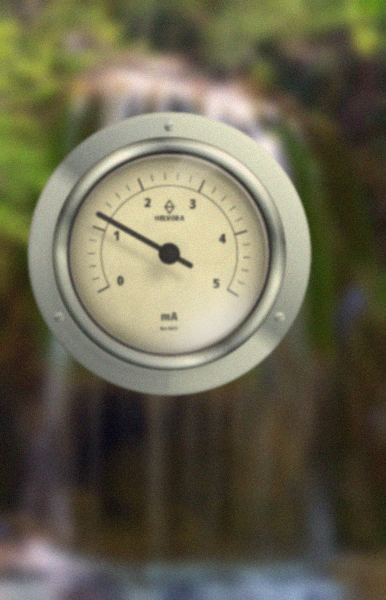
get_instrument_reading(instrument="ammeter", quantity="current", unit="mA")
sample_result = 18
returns 1.2
